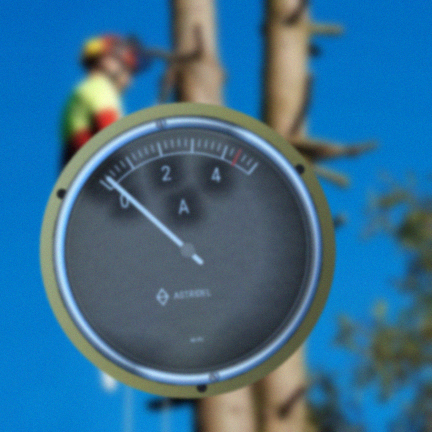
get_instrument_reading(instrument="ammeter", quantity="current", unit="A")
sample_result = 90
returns 0.2
